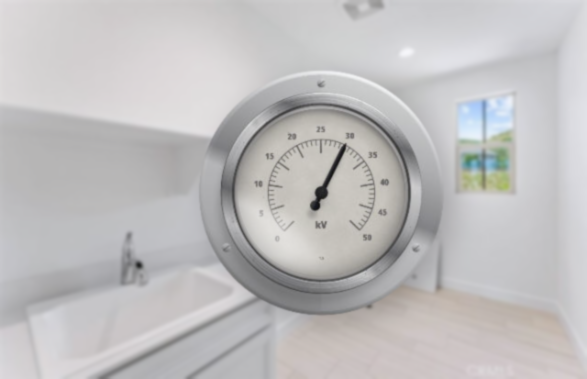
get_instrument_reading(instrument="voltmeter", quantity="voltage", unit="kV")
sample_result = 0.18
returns 30
